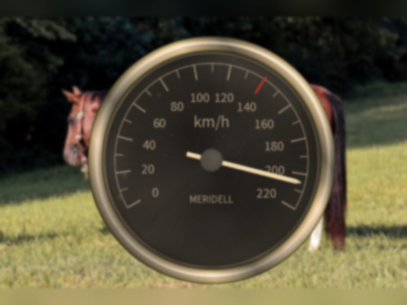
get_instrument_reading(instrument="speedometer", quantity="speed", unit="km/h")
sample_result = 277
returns 205
